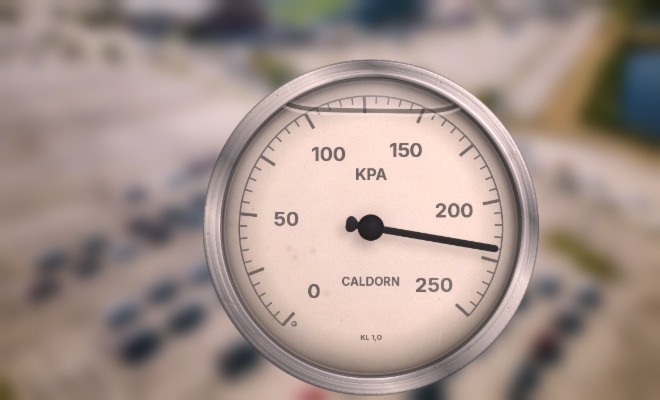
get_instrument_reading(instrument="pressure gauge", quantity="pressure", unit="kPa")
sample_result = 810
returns 220
